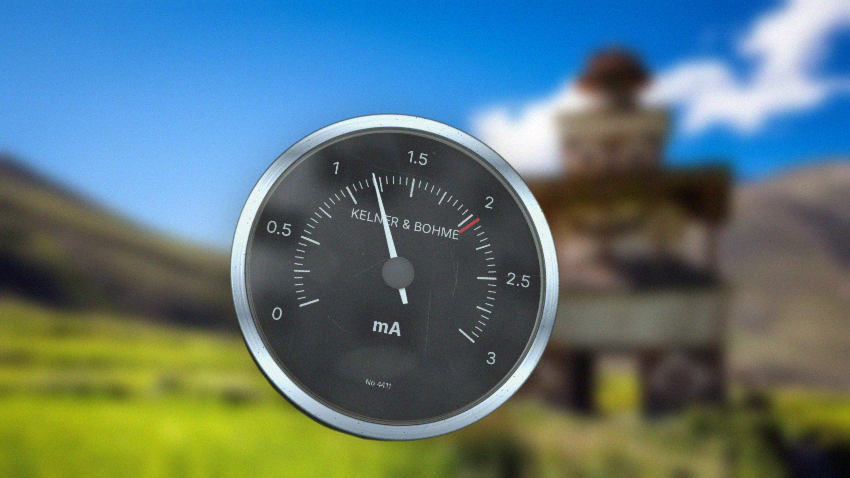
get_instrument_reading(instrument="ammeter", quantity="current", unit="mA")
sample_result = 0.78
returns 1.2
